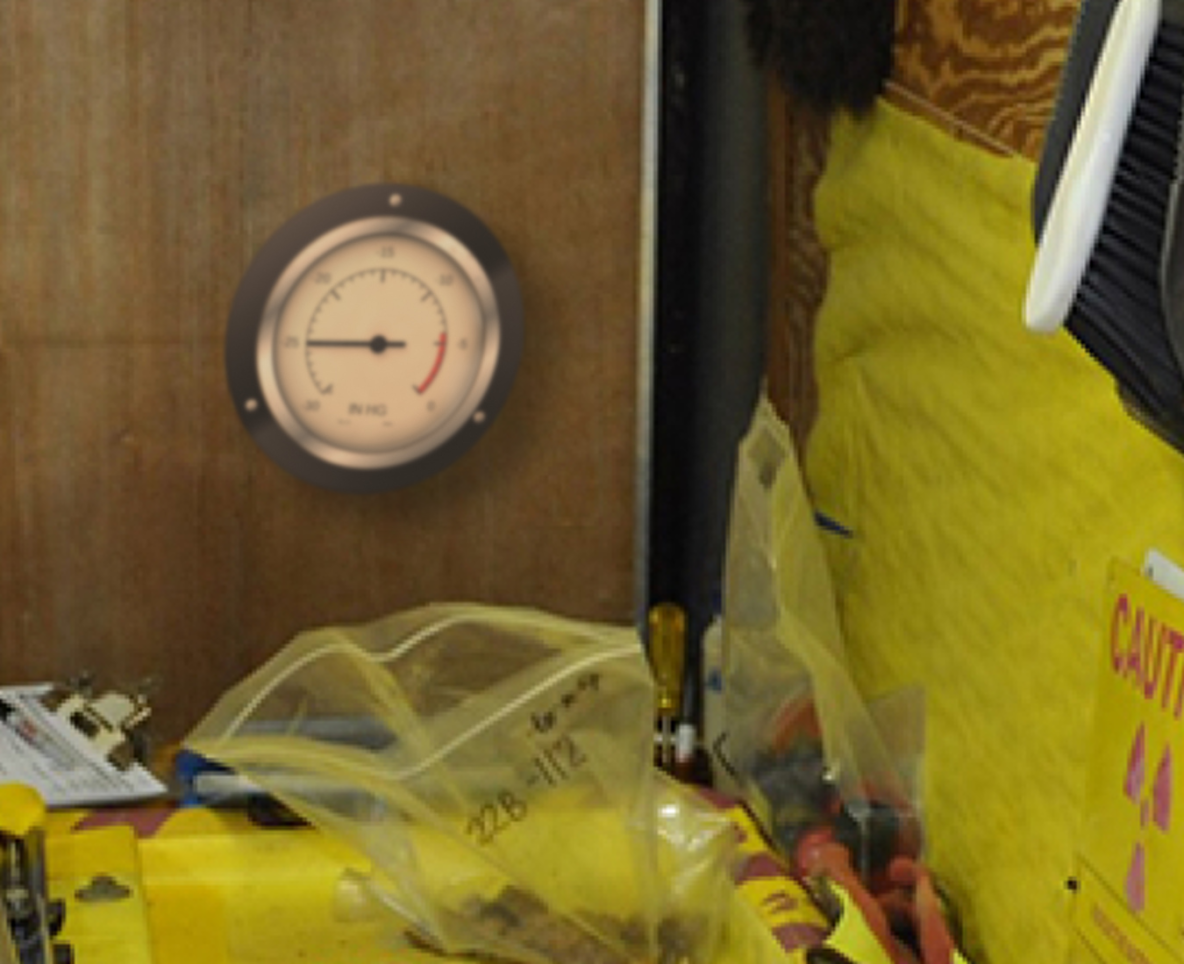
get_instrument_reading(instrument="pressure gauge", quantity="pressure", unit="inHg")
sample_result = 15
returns -25
